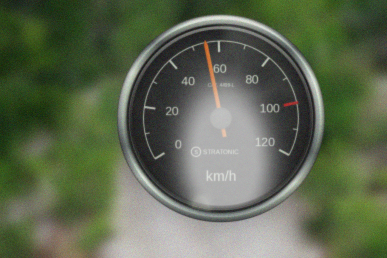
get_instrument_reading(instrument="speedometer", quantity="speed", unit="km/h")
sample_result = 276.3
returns 55
